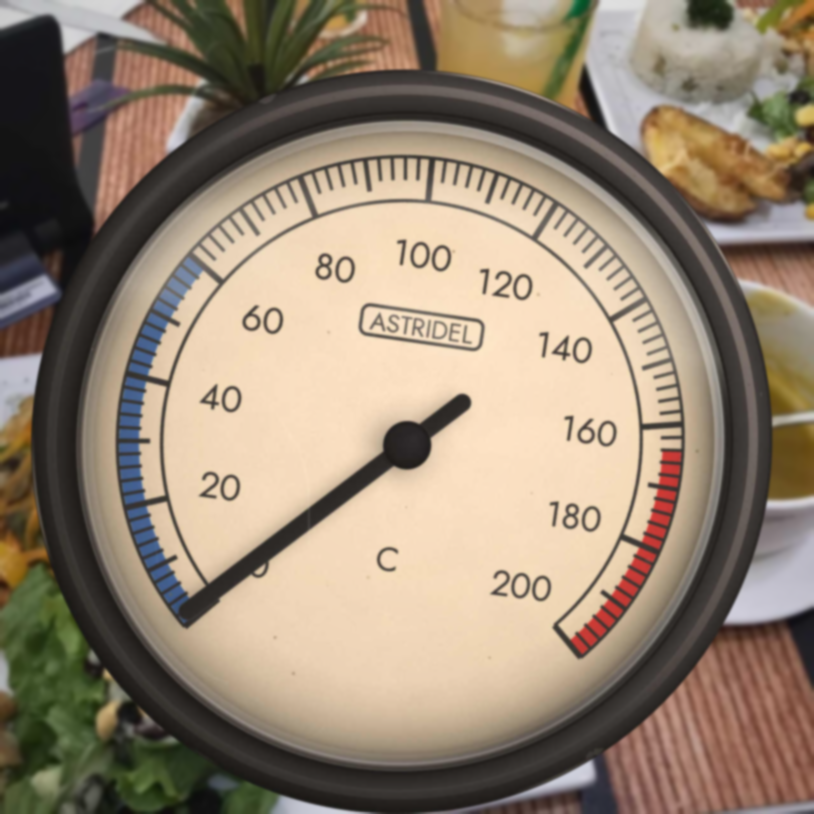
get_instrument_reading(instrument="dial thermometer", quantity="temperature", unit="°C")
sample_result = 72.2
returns 2
